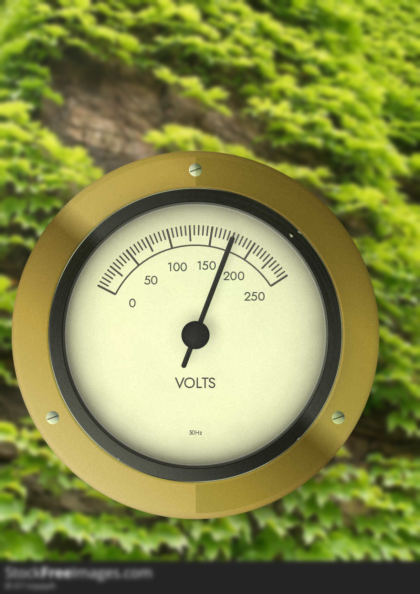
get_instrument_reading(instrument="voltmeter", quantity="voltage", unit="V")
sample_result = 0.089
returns 175
